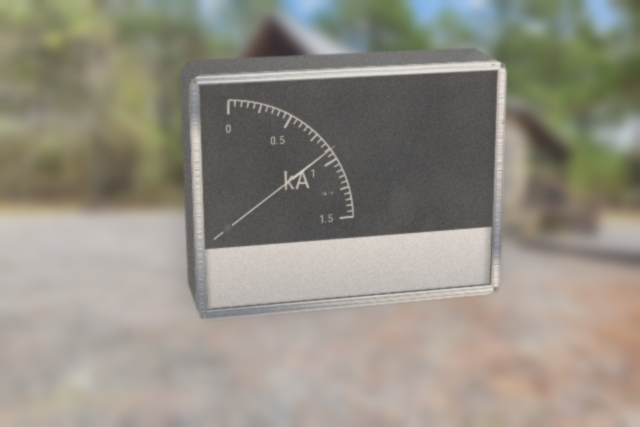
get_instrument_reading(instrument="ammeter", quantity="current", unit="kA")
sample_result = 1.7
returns 0.9
